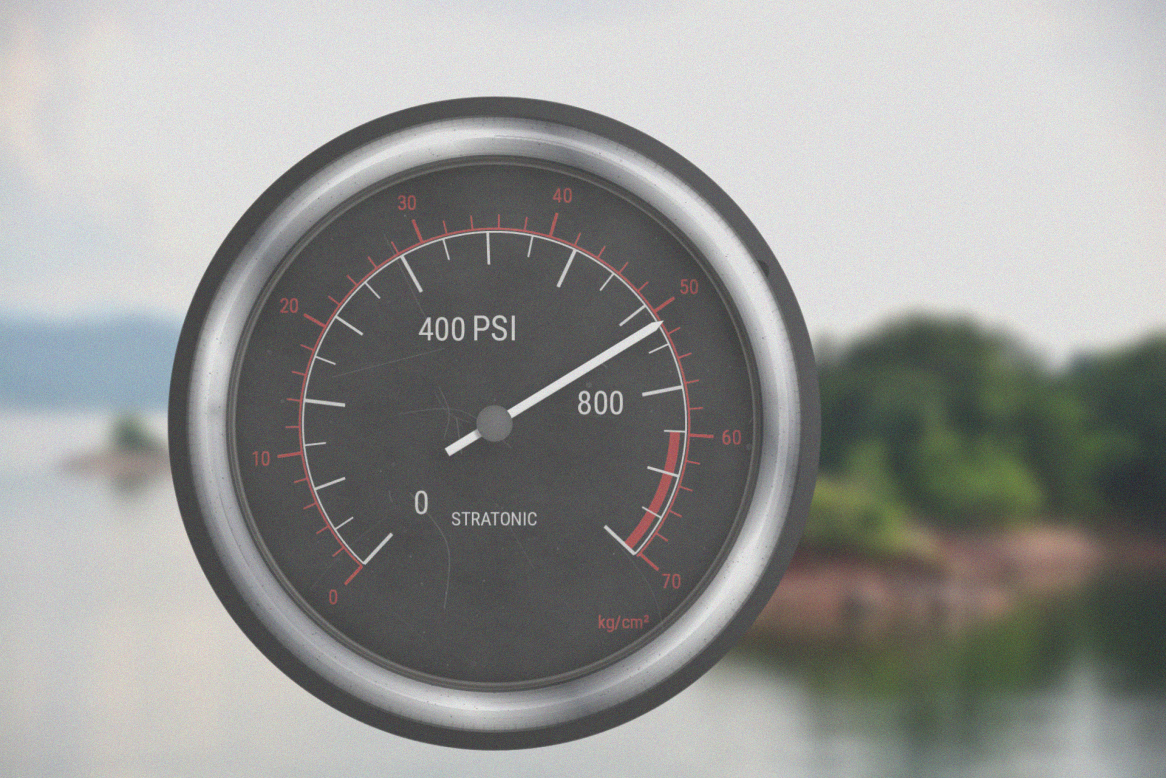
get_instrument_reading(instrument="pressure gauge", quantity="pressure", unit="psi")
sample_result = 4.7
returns 725
